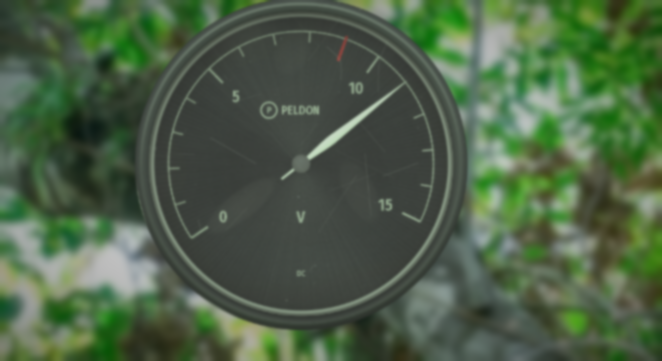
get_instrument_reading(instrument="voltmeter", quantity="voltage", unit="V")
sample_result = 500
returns 11
